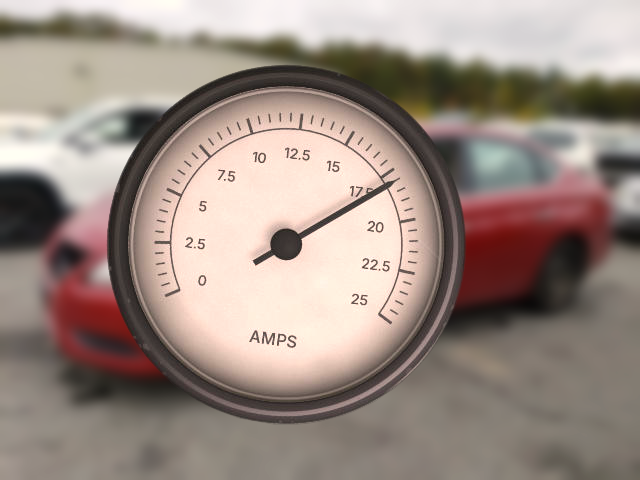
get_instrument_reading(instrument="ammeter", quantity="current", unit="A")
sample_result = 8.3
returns 18
